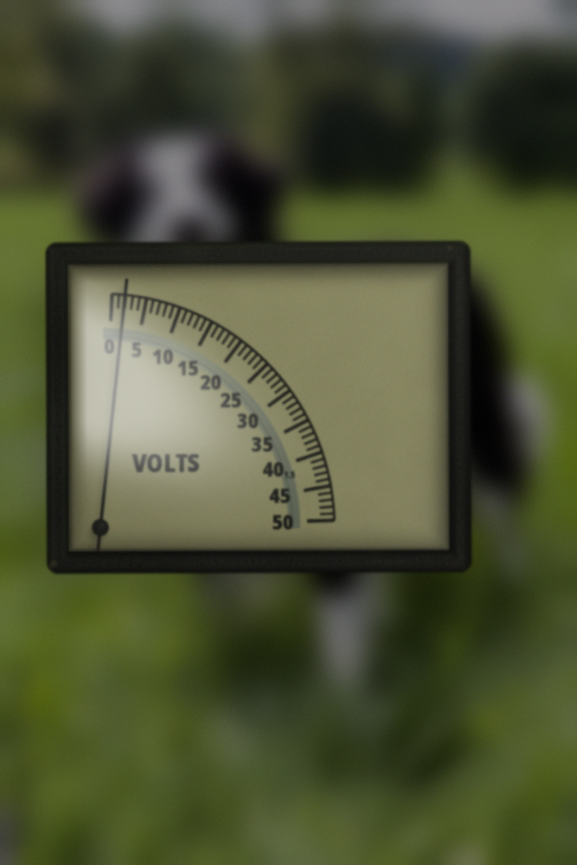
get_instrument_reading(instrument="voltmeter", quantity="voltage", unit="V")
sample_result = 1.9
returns 2
